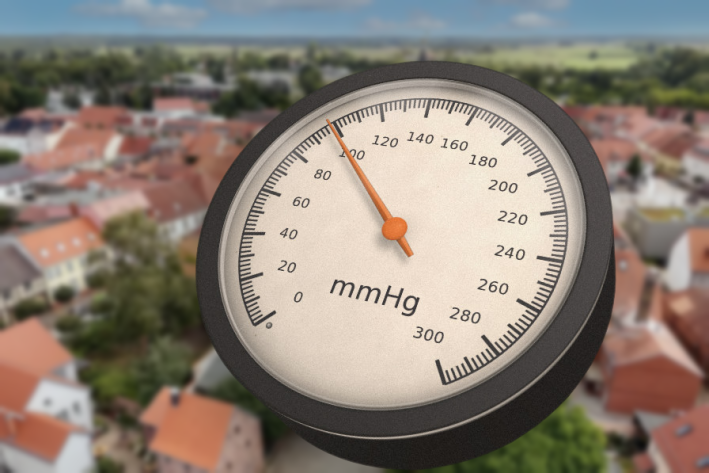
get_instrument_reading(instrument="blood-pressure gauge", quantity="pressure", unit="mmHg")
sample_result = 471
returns 98
